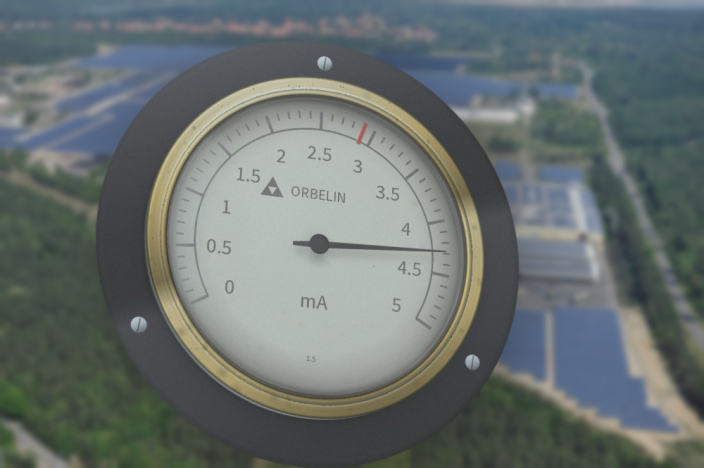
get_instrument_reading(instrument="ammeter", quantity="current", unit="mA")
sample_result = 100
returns 4.3
